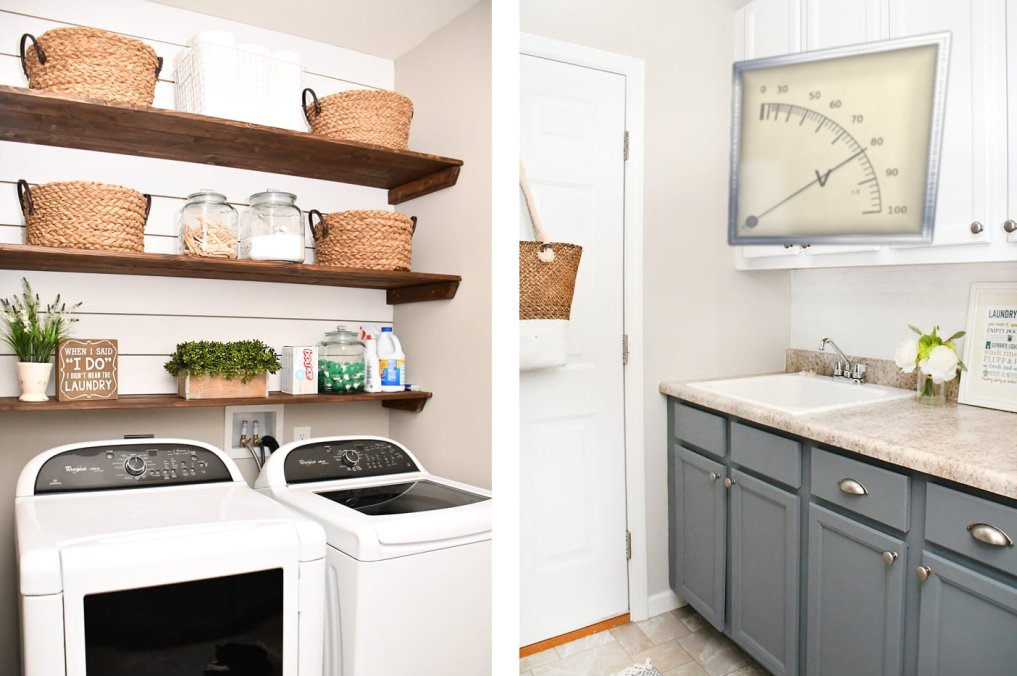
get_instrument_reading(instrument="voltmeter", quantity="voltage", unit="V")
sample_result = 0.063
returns 80
